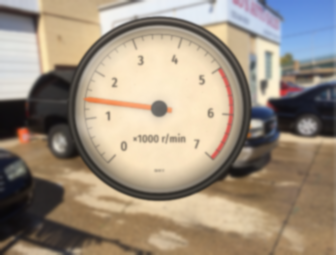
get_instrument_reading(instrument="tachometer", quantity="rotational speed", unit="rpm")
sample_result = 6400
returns 1400
